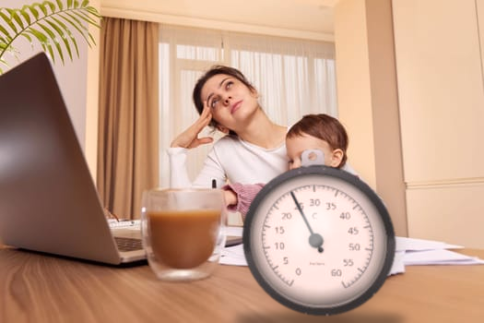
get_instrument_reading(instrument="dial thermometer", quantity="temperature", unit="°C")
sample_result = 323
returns 25
